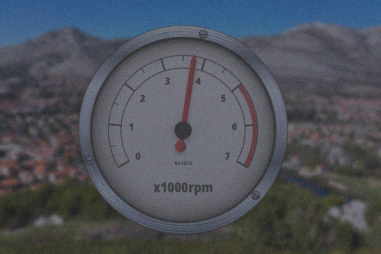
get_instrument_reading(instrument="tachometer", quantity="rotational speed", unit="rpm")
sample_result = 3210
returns 3750
